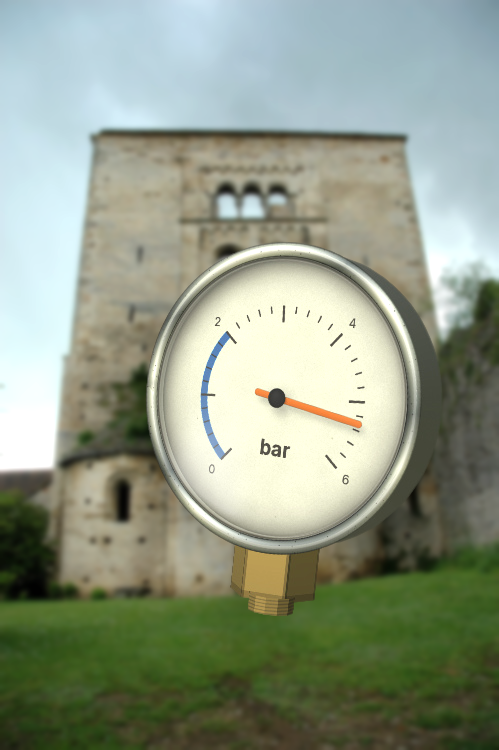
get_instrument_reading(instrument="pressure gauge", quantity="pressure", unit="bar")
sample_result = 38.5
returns 5.3
